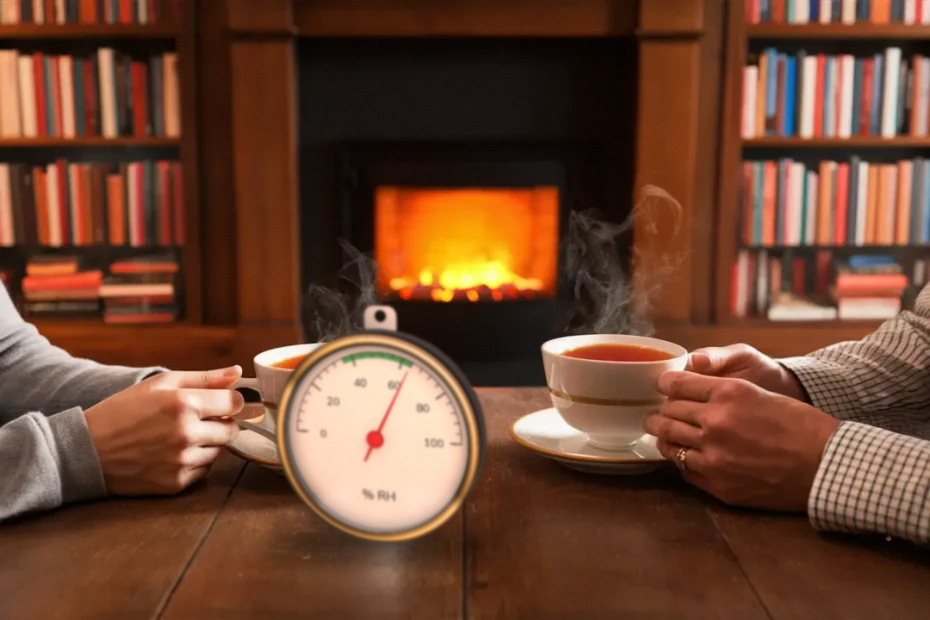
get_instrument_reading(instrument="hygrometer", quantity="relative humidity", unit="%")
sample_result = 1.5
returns 64
